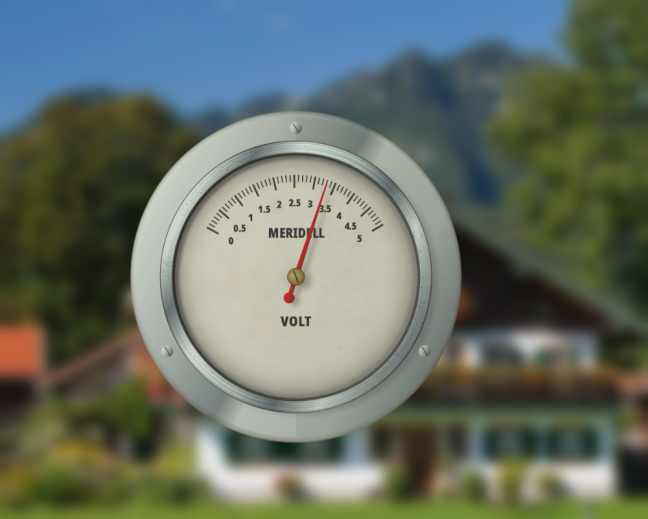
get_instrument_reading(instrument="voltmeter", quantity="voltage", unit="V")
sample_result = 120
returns 3.3
